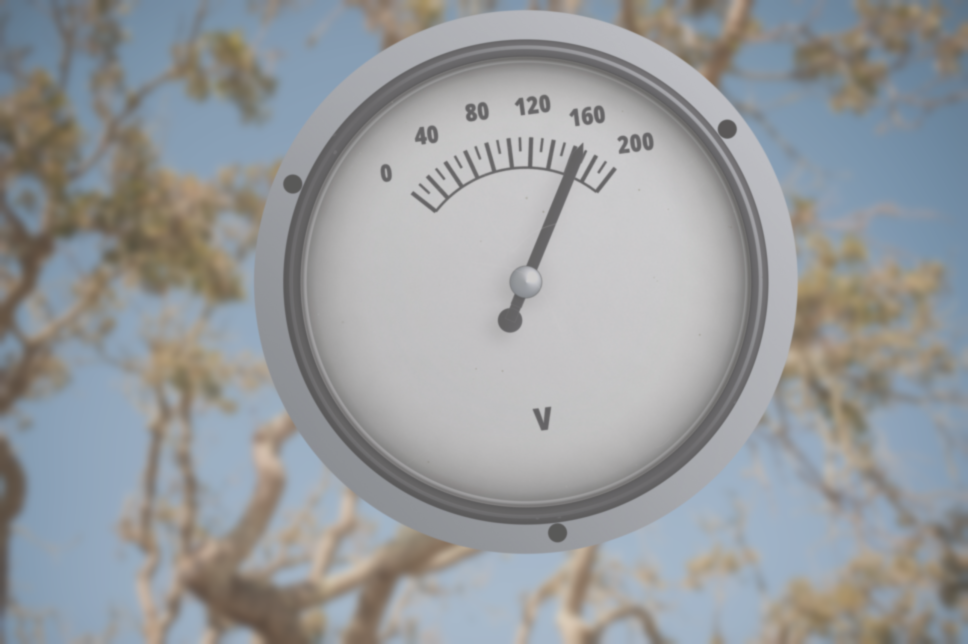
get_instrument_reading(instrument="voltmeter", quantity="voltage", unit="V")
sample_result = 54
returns 165
